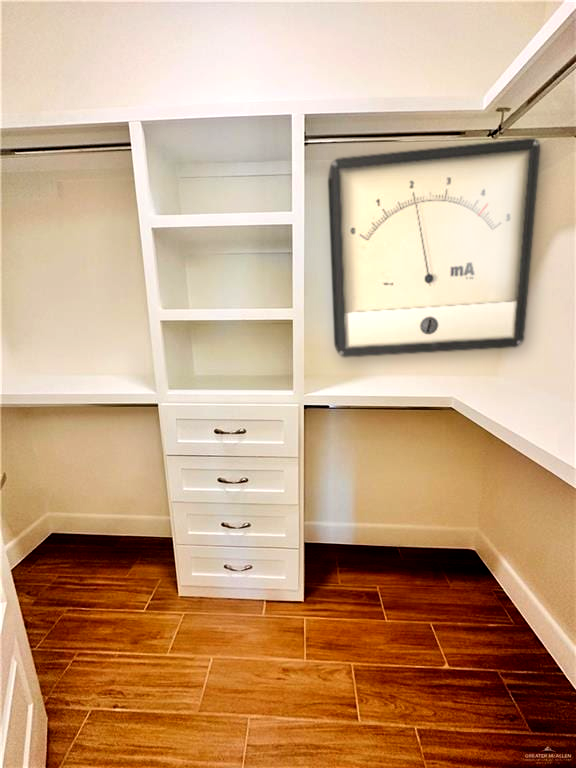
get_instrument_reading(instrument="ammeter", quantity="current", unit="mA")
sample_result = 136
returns 2
